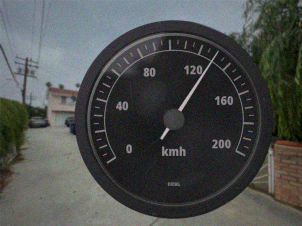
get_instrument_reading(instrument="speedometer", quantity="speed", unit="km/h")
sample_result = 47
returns 130
